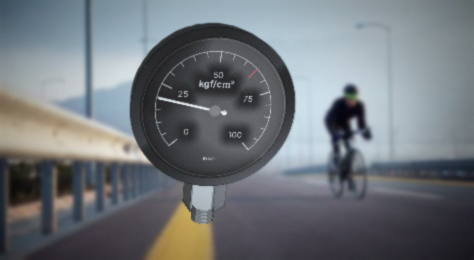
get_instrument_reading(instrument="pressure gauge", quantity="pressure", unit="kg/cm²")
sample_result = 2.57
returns 20
